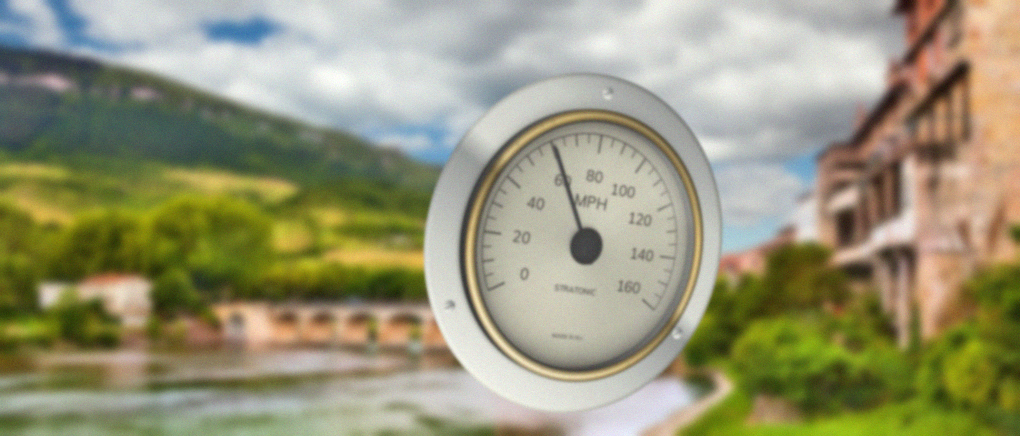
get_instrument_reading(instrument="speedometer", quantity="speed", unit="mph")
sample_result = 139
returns 60
